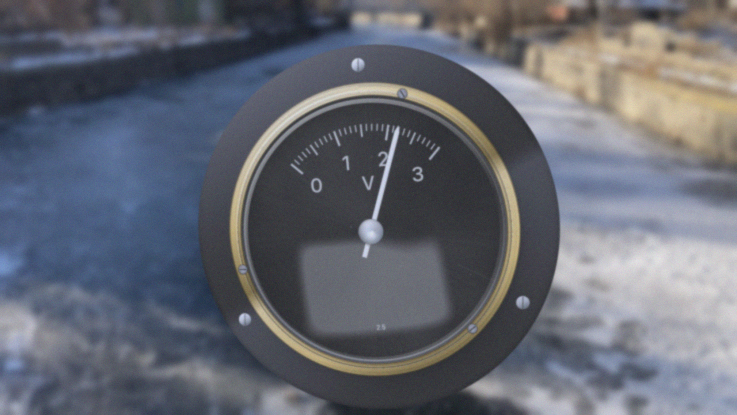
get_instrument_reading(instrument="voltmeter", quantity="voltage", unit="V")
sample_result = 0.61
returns 2.2
